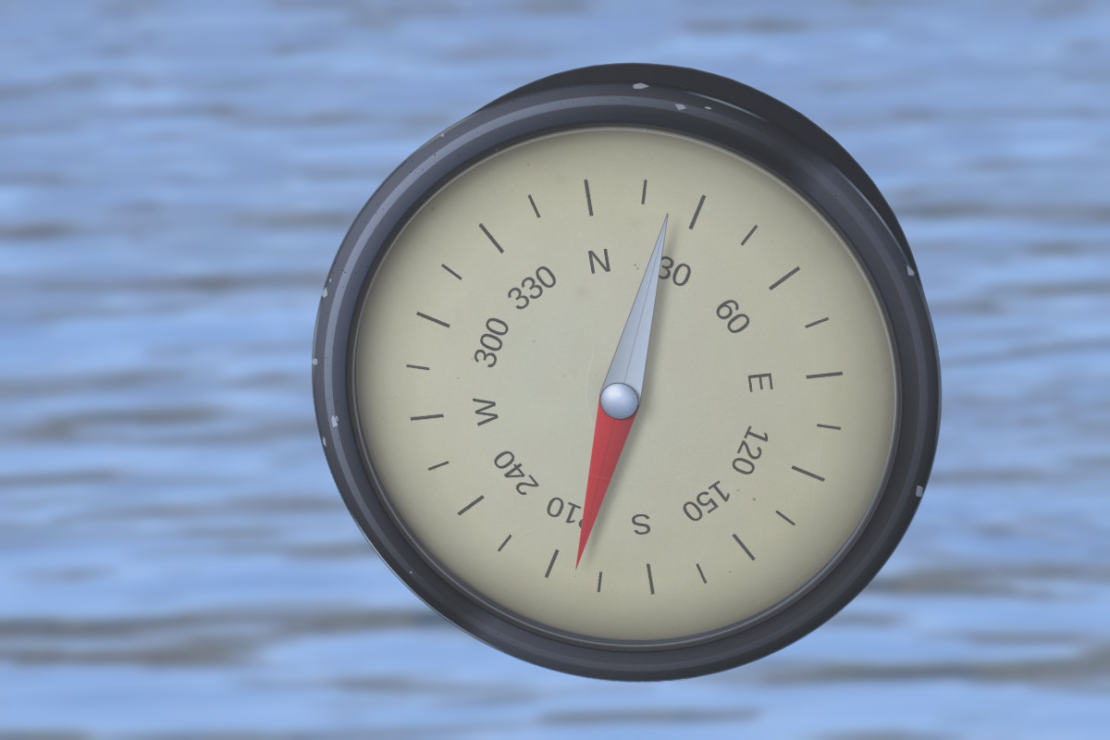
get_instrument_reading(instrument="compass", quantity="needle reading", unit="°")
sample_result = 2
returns 202.5
